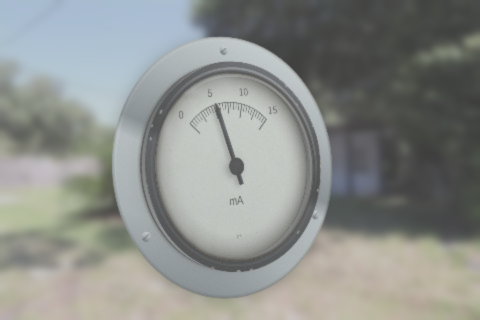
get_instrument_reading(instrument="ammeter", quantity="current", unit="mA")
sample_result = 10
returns 5
